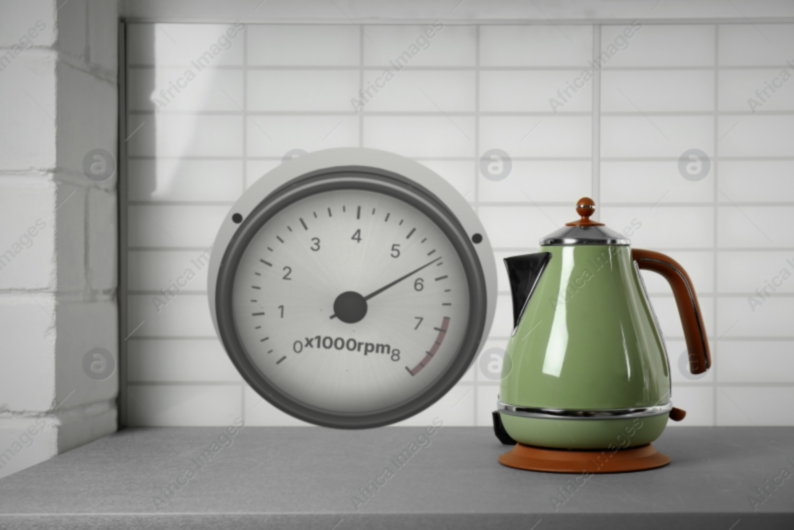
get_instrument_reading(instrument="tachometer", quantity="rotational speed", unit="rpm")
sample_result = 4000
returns 5625
